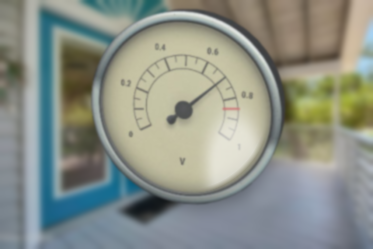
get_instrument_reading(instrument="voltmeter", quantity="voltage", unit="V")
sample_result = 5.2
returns 0.7
